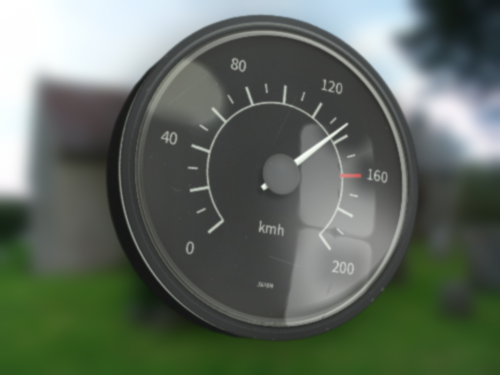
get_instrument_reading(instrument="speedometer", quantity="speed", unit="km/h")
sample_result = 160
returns 135
